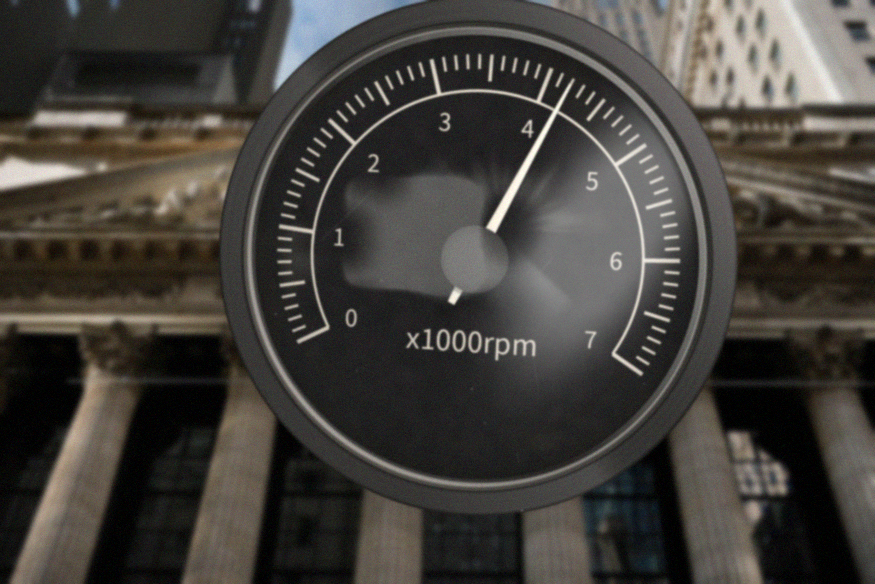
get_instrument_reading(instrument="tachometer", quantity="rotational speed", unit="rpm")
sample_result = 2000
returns 4200
